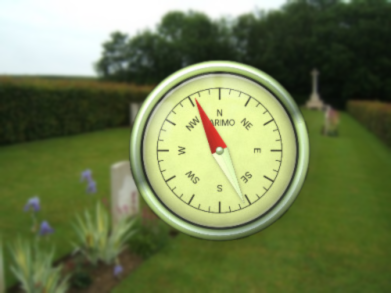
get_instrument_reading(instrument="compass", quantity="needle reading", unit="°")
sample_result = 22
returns 335
